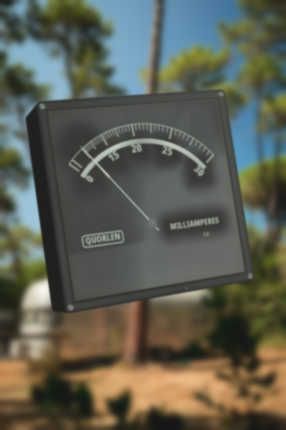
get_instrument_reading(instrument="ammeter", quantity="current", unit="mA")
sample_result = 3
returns 10
